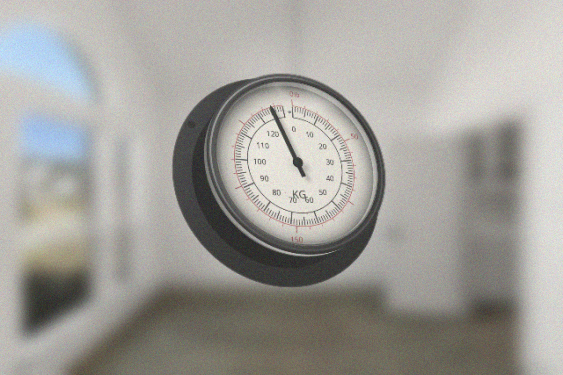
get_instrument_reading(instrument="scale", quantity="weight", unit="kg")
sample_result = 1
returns 125
